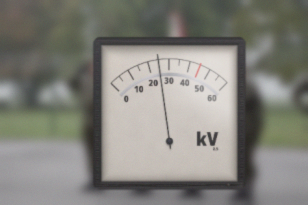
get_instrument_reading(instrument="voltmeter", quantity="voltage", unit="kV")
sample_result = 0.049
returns 25
